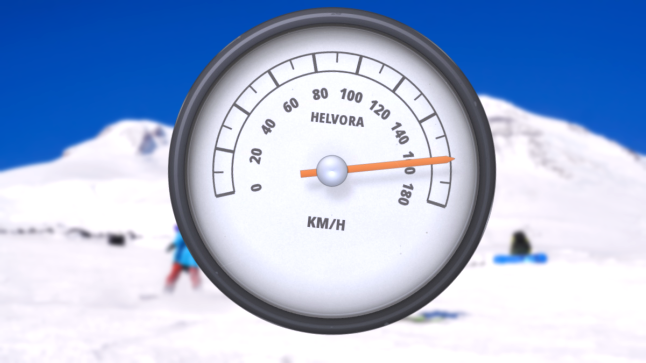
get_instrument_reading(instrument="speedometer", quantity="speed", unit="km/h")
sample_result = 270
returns 160
